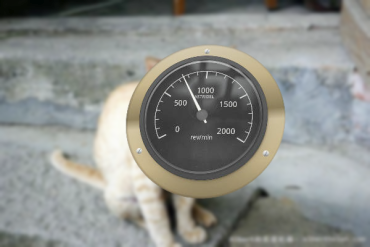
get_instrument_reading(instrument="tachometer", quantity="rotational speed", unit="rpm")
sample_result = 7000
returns 750
